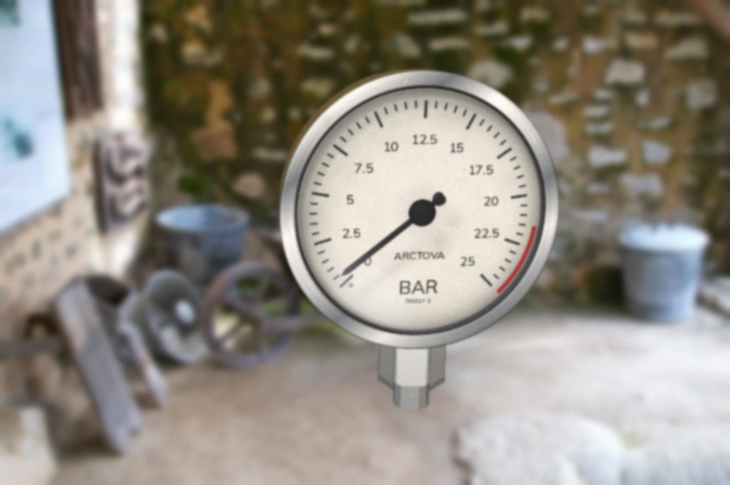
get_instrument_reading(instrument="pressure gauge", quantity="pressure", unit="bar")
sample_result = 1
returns 0.5
